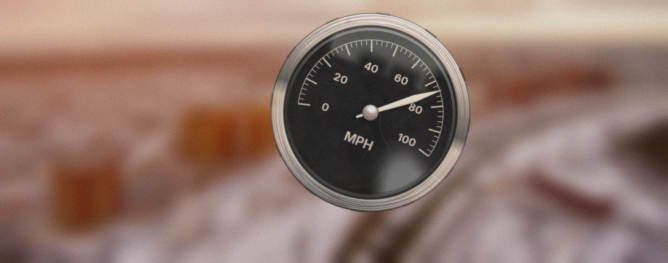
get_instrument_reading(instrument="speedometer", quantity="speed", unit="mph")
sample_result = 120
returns 74
